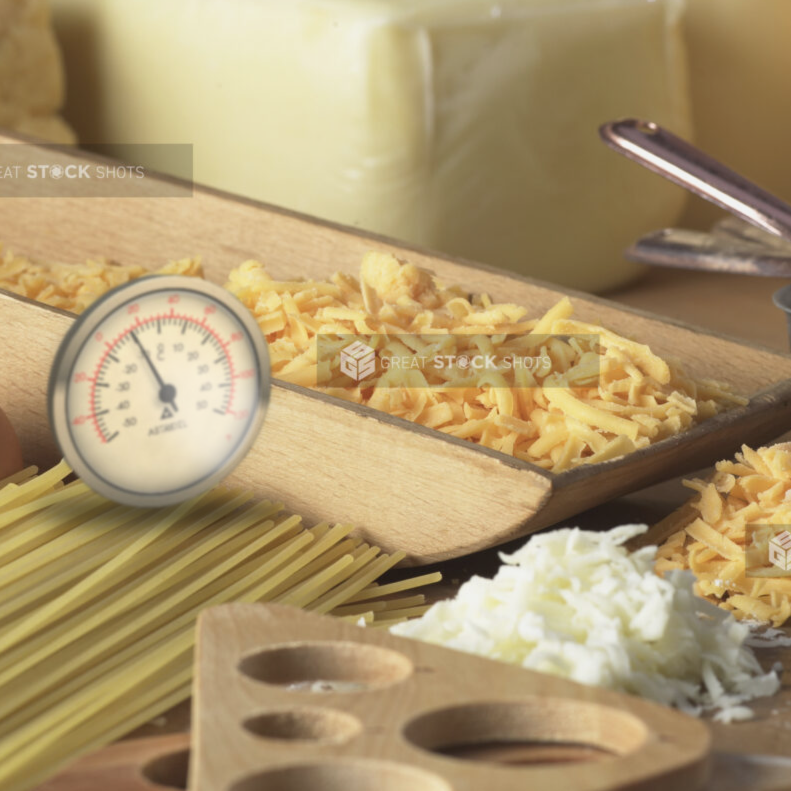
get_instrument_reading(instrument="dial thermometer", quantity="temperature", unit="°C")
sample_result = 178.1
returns -10
